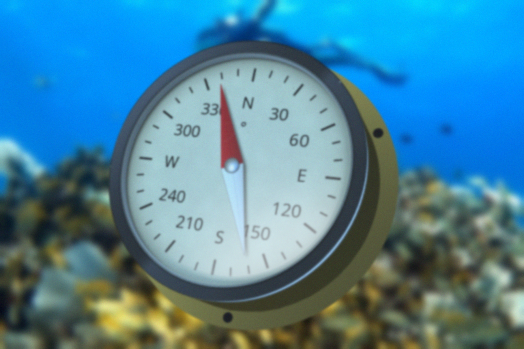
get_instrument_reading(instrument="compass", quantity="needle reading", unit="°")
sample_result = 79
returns 340
